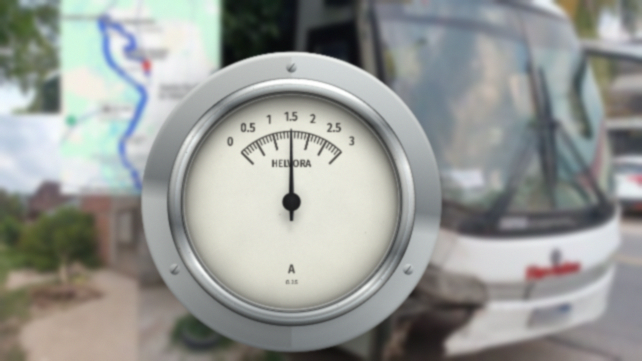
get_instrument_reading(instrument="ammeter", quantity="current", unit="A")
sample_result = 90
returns 1.5
